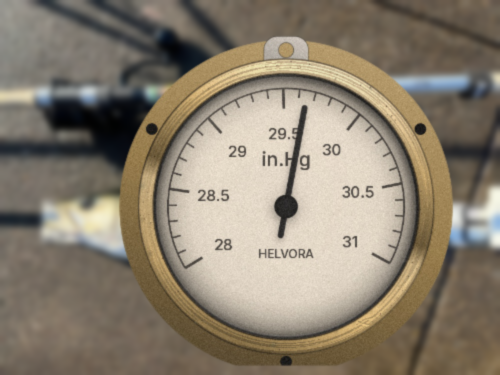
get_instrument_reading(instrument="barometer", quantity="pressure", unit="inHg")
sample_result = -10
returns 29.65
